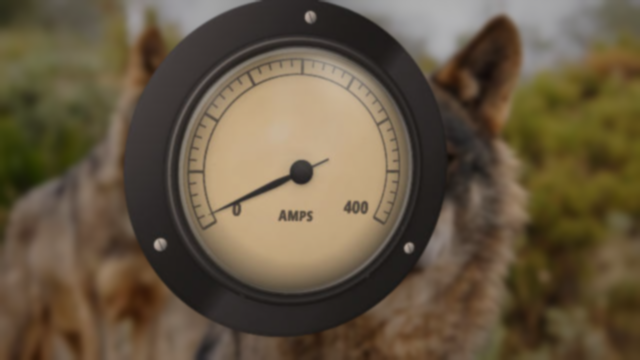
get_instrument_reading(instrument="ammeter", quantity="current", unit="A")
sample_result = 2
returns 10
